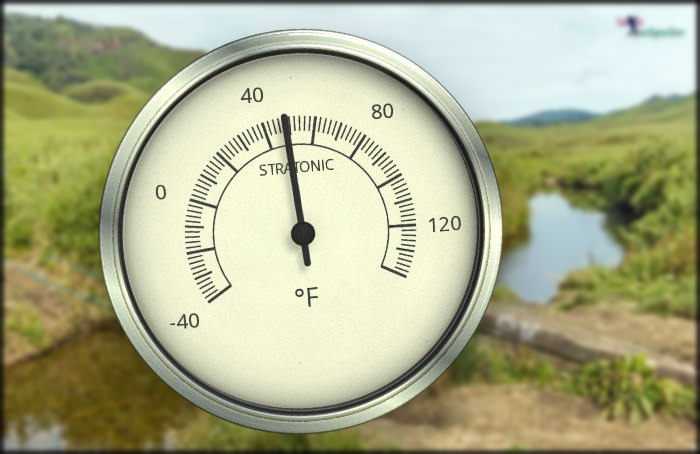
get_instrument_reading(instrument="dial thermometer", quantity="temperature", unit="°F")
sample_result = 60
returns 48
